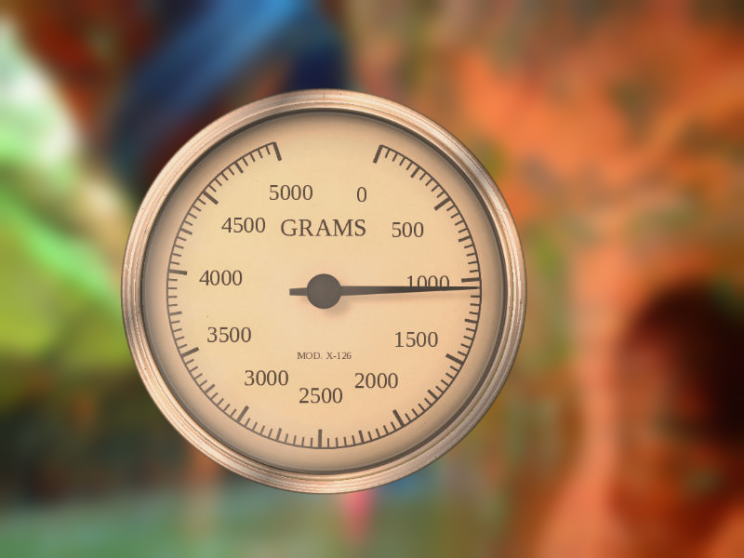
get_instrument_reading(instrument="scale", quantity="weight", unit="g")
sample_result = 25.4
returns 1050
